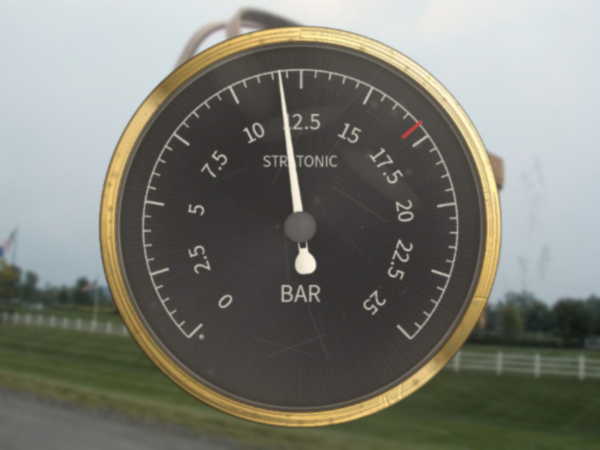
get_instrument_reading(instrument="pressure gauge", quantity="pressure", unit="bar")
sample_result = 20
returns 11.75
